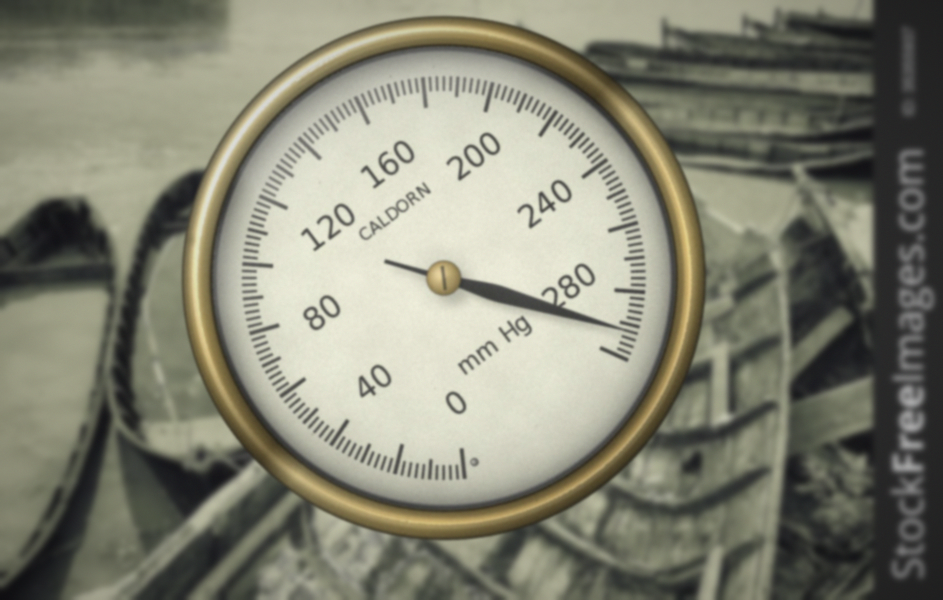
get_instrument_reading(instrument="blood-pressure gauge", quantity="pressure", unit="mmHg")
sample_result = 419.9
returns 292
